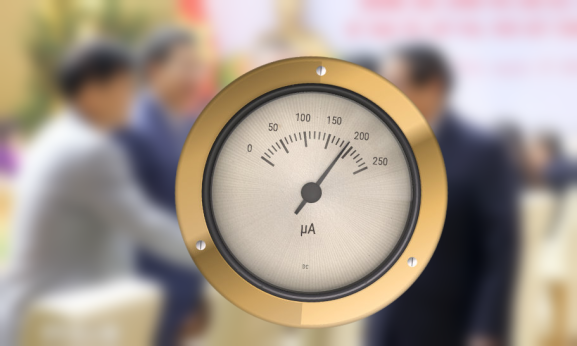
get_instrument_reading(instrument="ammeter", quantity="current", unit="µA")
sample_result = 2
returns 190
